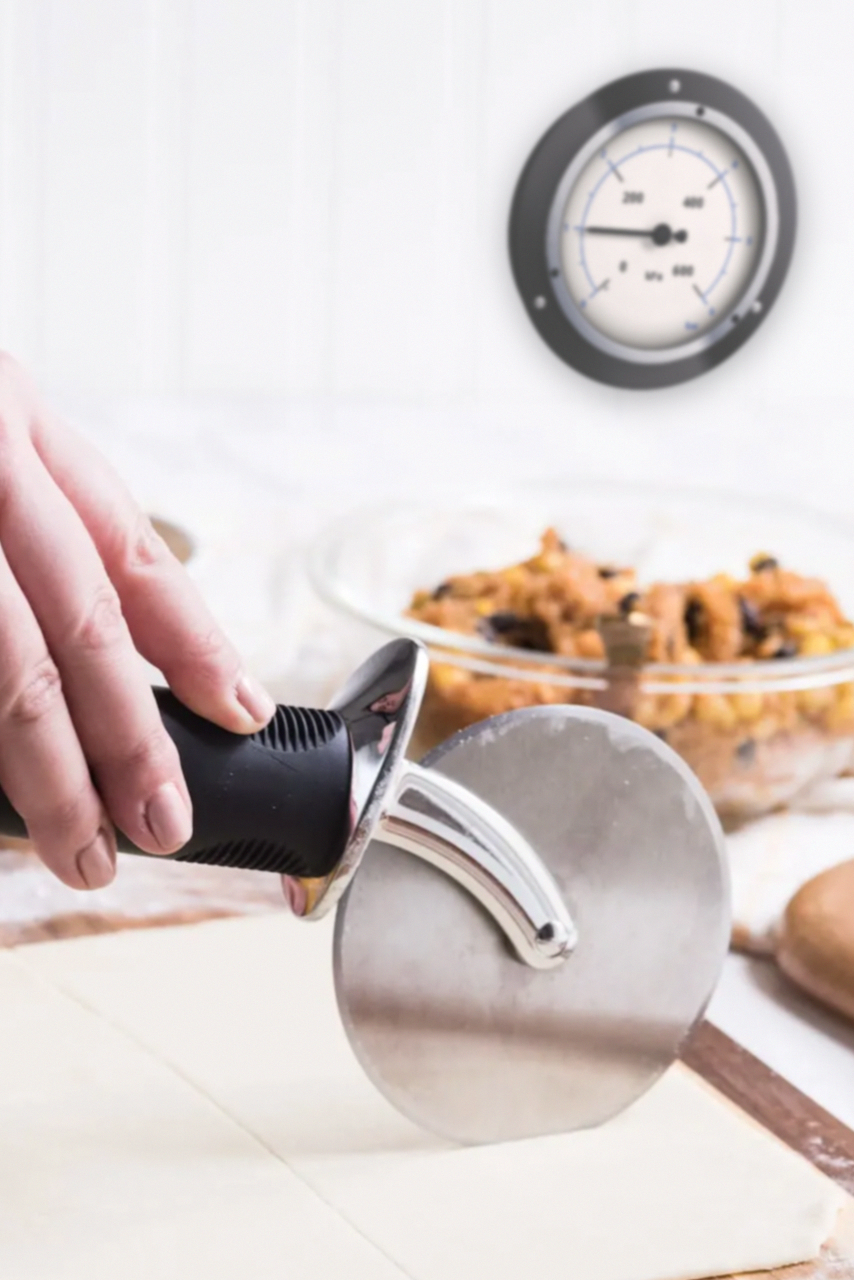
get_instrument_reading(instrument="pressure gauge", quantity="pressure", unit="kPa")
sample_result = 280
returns 100
